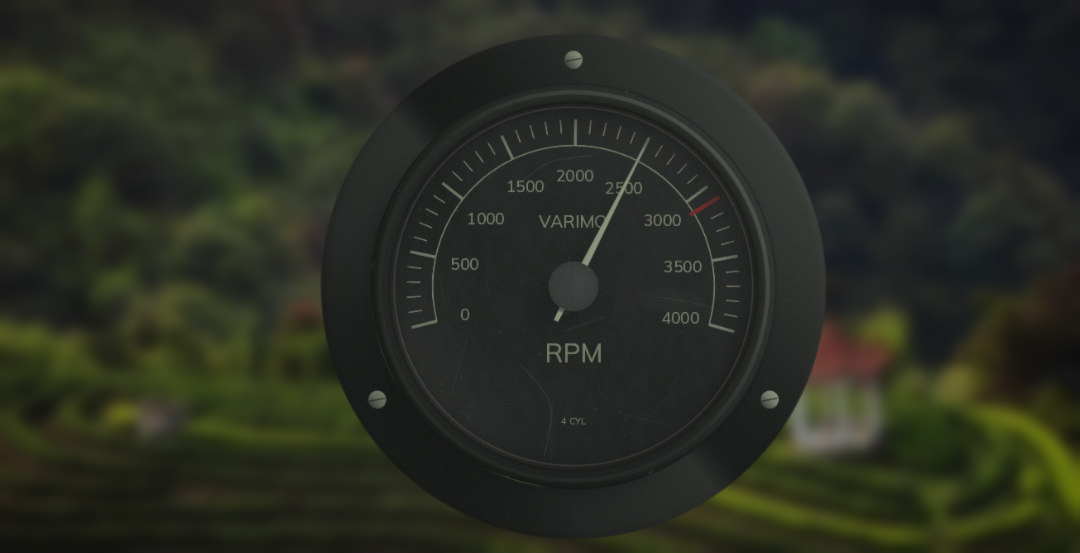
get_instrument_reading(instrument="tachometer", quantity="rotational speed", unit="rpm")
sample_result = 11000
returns 2500
